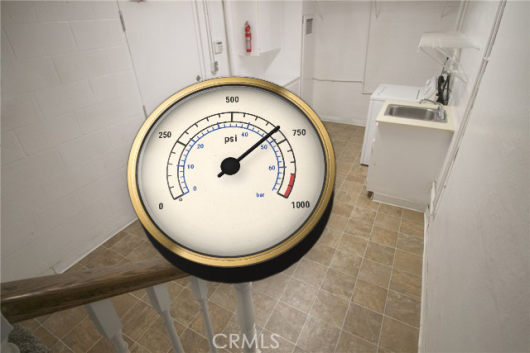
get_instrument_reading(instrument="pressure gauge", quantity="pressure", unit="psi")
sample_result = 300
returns 700
